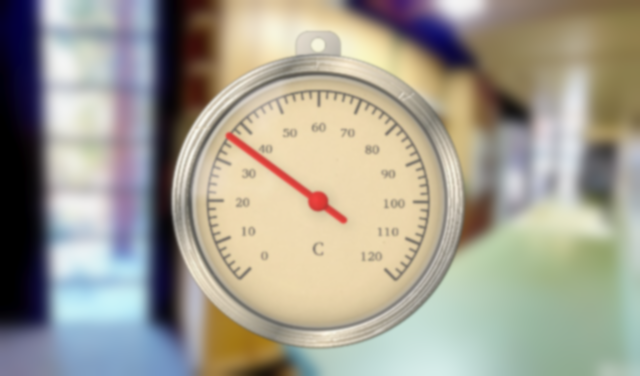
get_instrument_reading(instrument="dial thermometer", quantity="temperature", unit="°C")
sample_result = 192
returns 36
